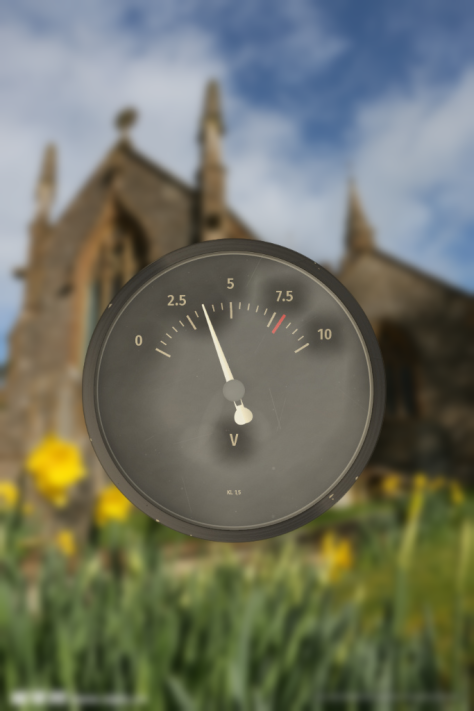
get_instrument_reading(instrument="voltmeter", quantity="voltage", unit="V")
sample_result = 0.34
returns 3.5
